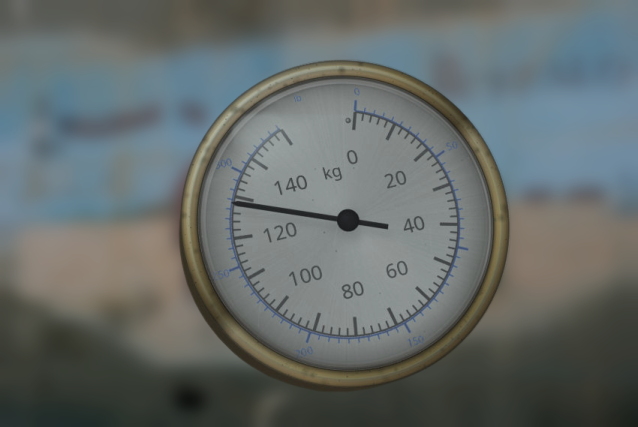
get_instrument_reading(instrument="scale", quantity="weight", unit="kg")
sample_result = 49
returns 128
